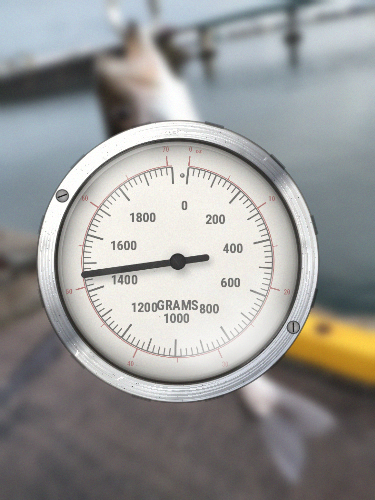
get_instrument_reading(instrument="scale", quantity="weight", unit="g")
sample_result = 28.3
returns 1460
